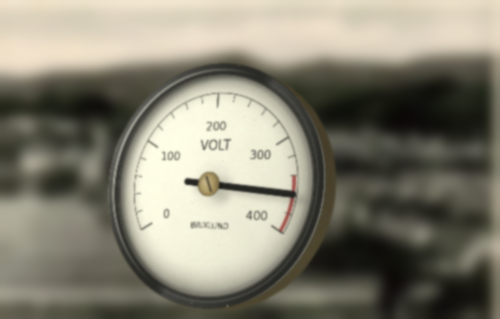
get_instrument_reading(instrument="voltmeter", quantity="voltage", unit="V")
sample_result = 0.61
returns 360
